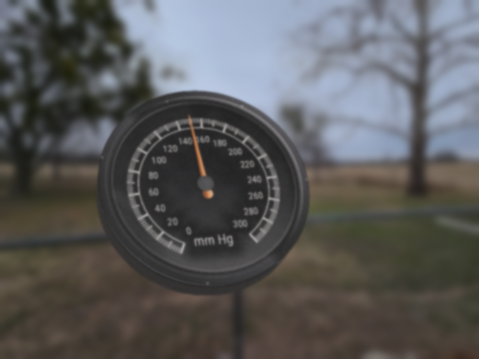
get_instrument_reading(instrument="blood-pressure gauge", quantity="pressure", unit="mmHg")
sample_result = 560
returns 150
